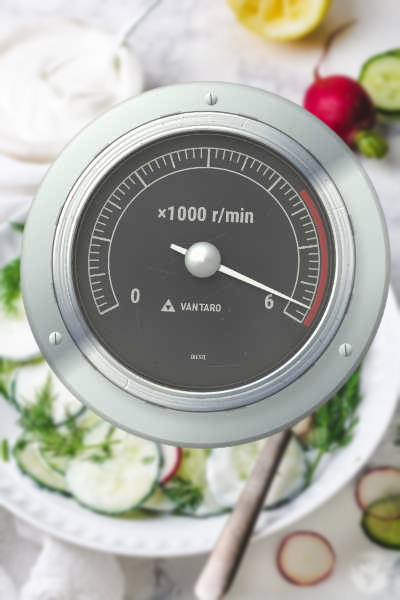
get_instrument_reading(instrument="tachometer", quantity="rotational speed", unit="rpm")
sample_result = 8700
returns 5800
